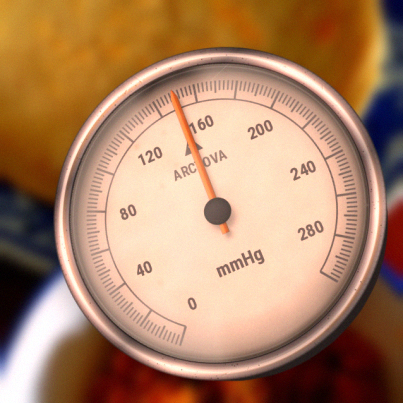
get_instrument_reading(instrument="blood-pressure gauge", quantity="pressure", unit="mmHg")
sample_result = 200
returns 150
